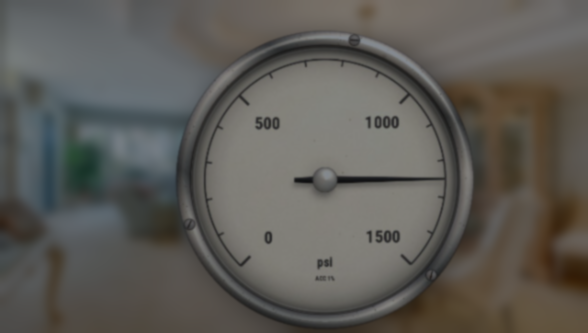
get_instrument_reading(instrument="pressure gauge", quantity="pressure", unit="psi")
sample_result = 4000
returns 1250
